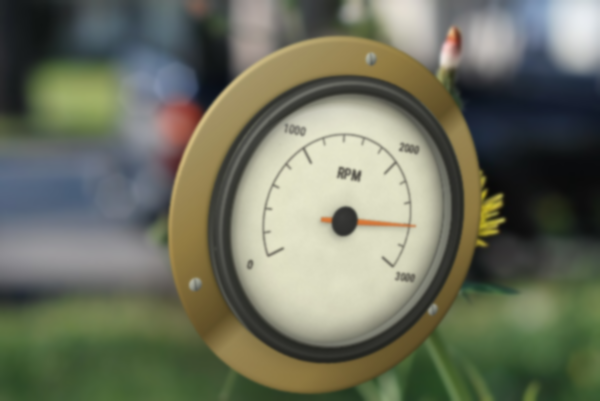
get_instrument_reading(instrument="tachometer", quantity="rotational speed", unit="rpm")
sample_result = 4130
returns 2600
